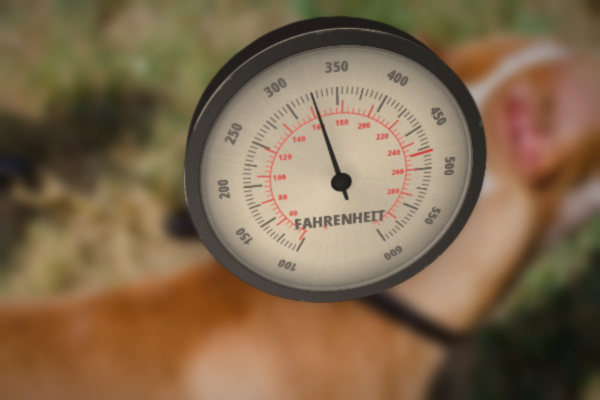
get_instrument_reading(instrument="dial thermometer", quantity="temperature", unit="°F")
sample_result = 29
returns 325
